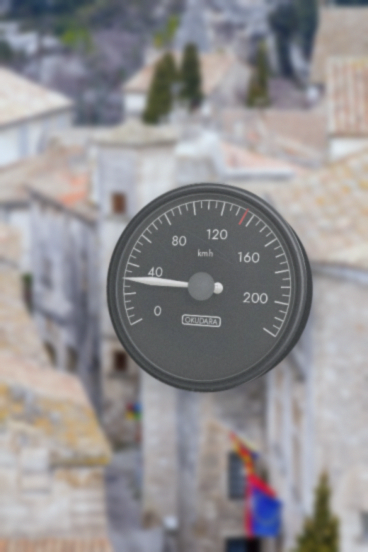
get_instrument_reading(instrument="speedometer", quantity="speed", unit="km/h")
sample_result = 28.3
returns 30
